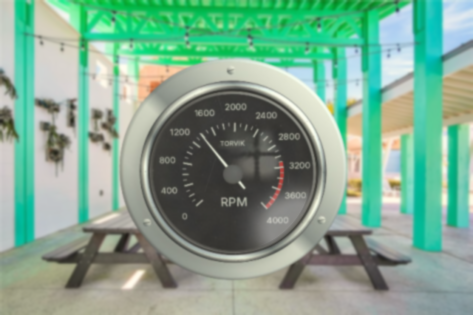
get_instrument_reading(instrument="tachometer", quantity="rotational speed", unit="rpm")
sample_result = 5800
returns 1400
